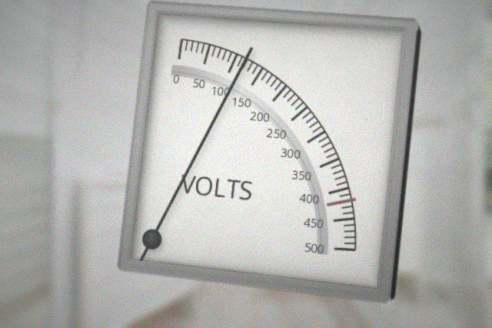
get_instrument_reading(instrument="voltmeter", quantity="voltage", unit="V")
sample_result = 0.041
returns 120
